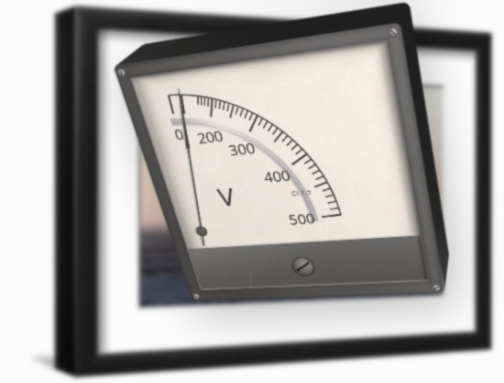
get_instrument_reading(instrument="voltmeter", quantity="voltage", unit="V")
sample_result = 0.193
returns 100
